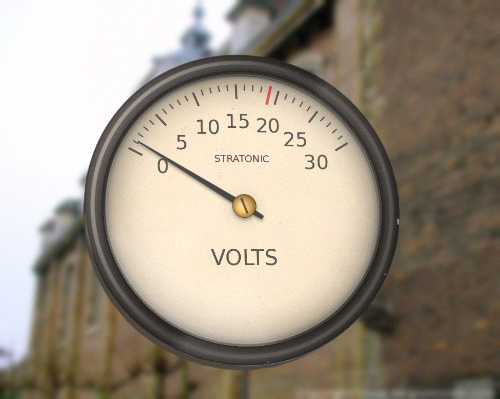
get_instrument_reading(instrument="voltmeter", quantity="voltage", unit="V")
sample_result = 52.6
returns 1
